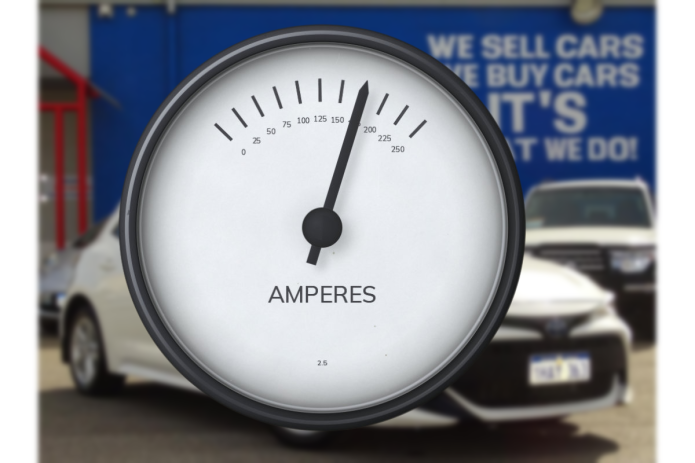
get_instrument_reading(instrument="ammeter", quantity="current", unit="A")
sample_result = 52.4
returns 175
